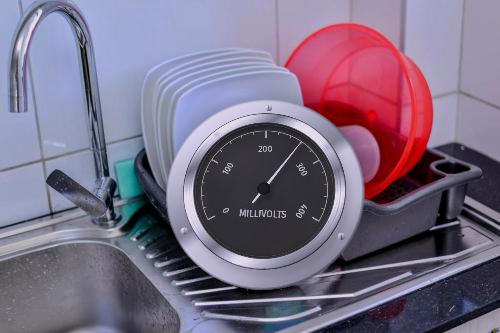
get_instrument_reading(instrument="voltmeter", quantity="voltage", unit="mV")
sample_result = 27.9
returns 260
